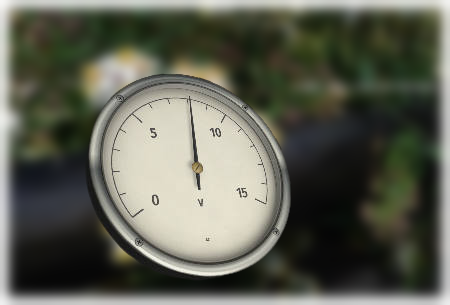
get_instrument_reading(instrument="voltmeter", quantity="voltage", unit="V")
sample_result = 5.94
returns 8
